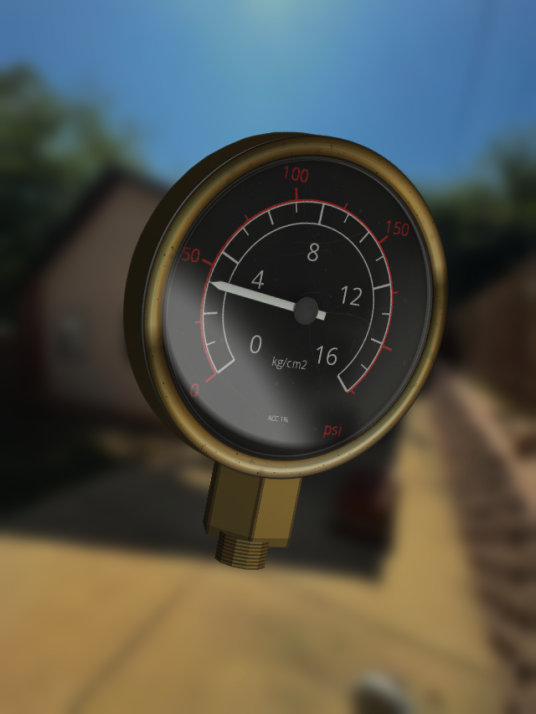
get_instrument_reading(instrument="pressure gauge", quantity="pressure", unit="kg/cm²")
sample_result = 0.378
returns 3
